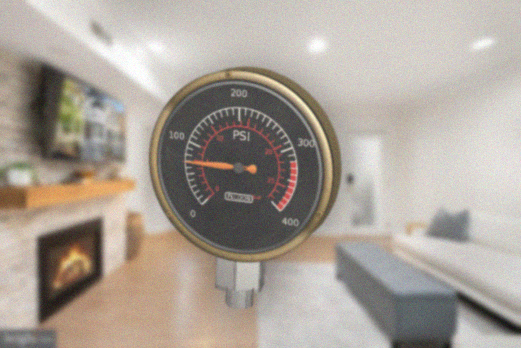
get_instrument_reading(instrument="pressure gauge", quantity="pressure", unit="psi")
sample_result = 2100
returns 70
